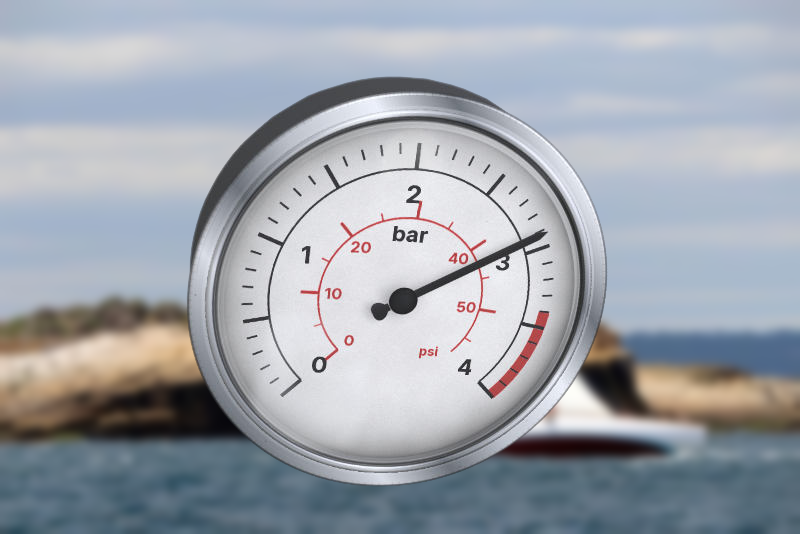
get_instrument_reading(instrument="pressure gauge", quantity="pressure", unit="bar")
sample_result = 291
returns 2.9
